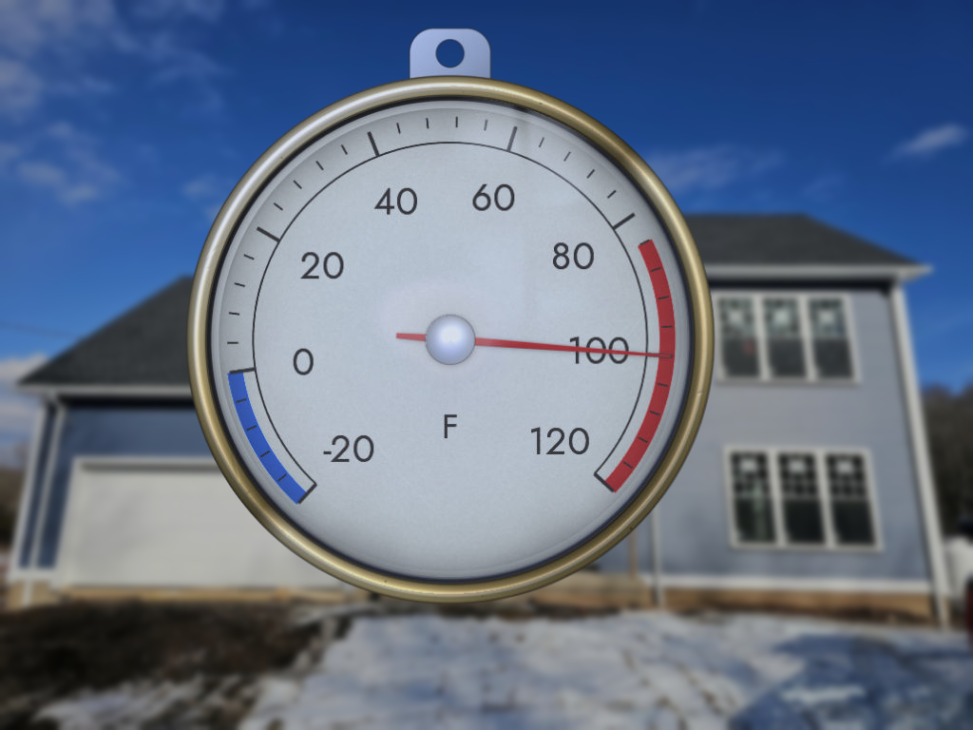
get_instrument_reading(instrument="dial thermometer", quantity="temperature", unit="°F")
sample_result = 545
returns 100
